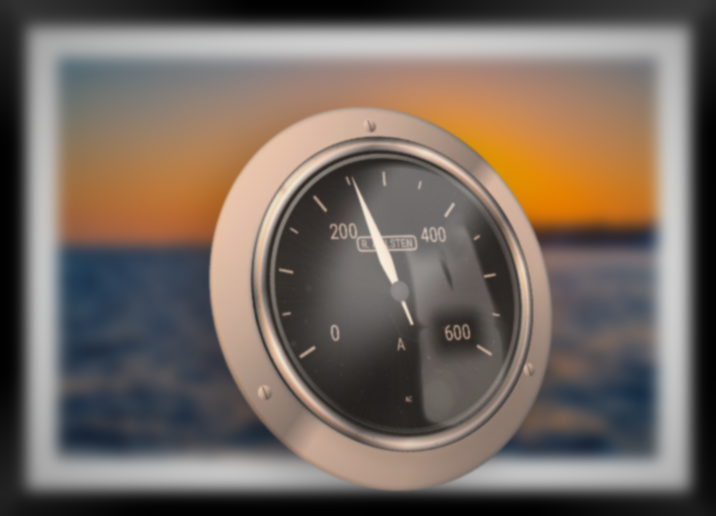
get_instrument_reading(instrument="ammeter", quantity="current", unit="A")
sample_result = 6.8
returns 250
